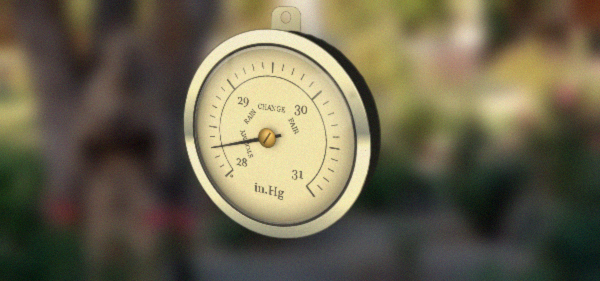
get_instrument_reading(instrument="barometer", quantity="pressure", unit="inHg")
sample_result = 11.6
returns 28.3
